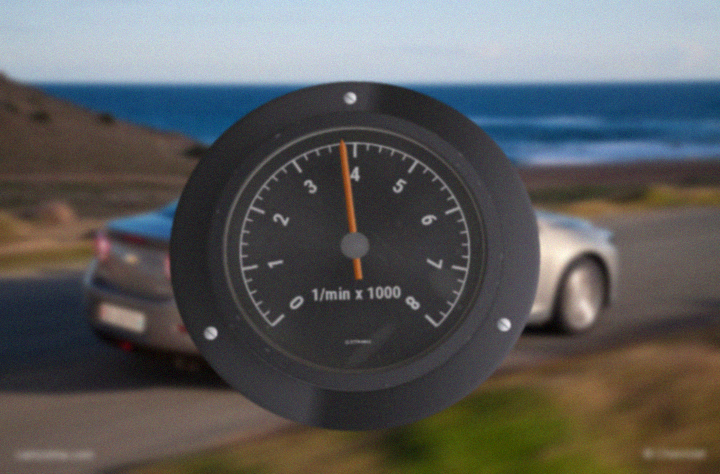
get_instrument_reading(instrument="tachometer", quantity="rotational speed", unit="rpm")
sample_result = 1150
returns 3800
